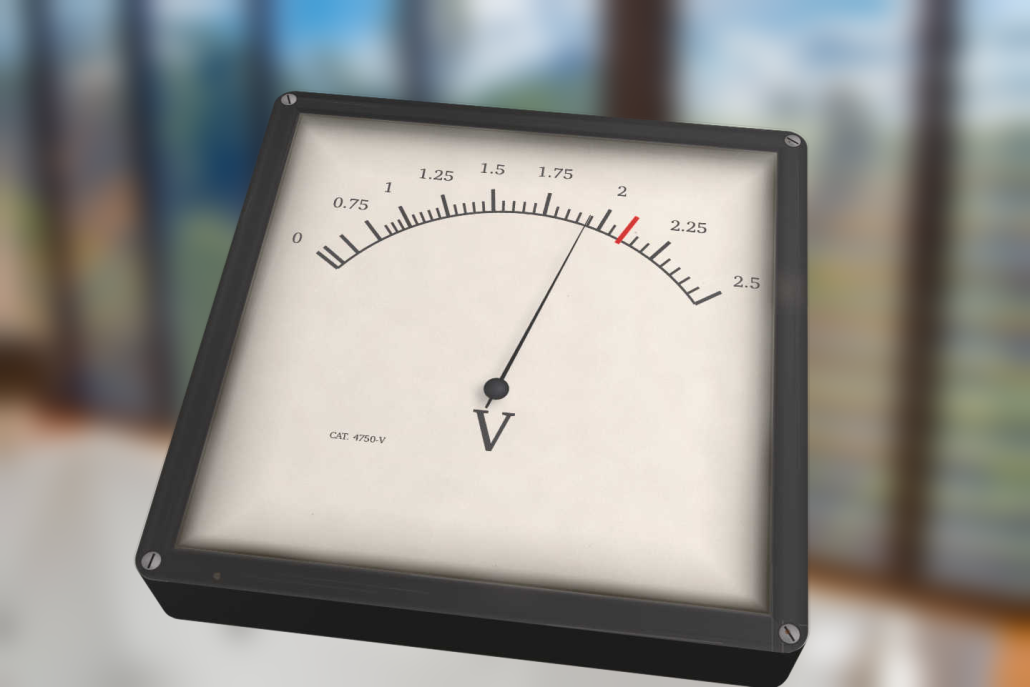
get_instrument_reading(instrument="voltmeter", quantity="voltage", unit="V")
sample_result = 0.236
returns 1.95
